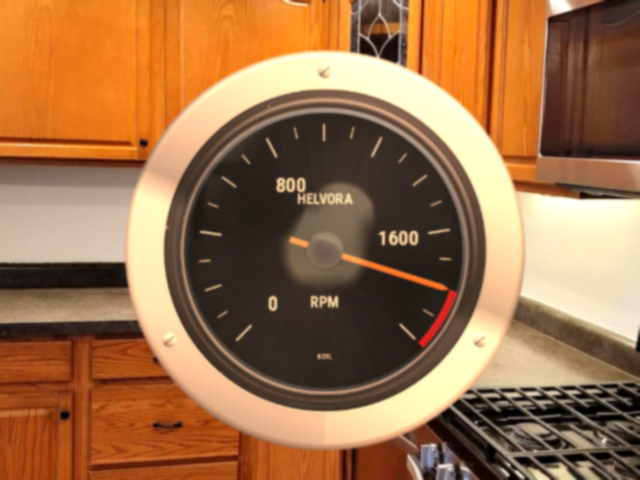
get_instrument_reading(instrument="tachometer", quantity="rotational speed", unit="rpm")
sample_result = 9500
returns 1800
